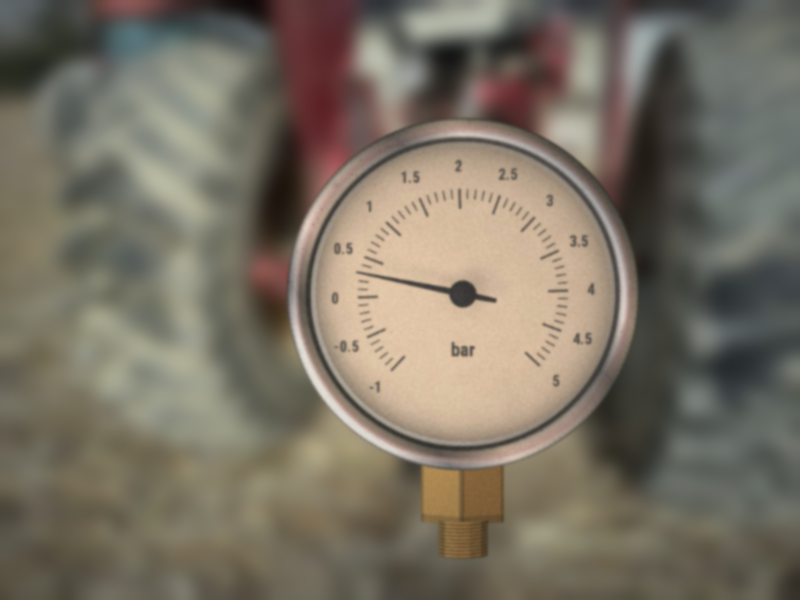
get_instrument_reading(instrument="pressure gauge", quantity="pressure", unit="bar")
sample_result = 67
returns 0.3
